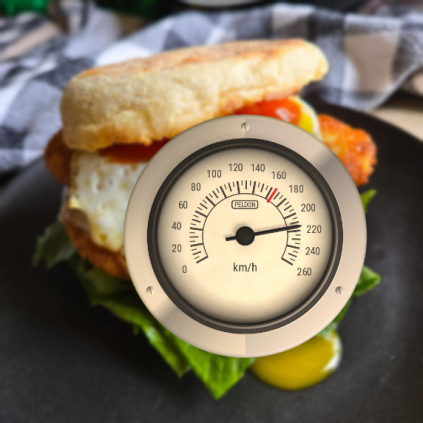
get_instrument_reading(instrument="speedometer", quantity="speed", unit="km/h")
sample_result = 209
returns 215
